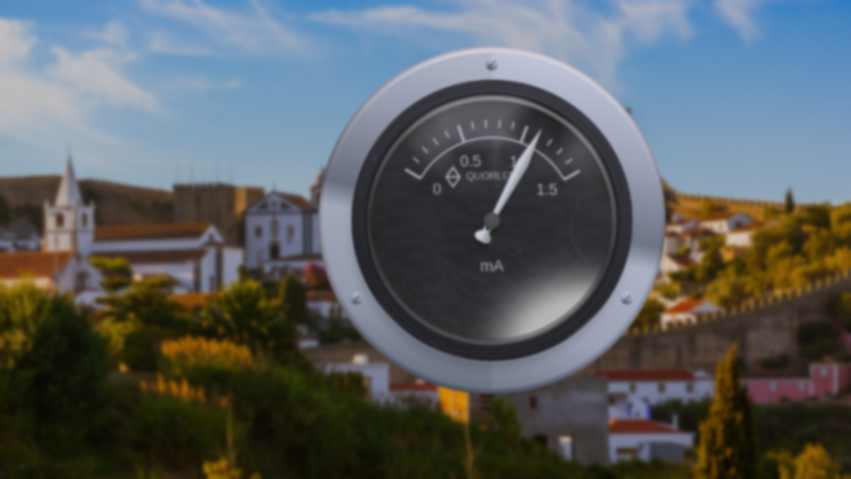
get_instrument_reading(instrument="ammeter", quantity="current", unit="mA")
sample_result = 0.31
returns 1.1
